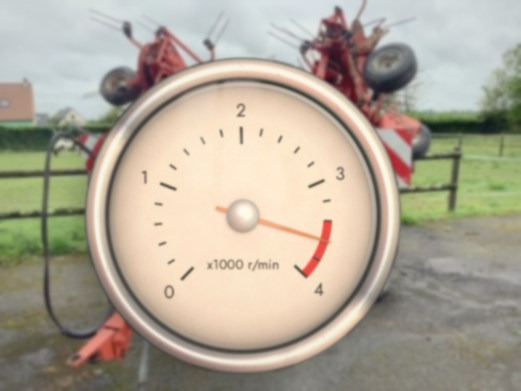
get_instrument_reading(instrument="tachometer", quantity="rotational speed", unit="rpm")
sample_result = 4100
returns 3600
